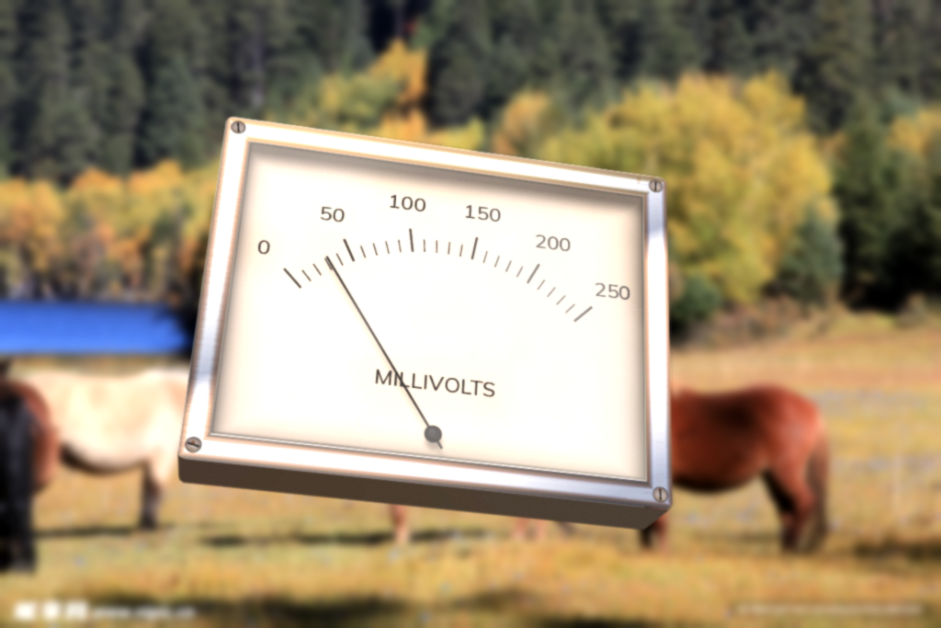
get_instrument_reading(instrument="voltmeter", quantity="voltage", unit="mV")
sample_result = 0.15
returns 30
